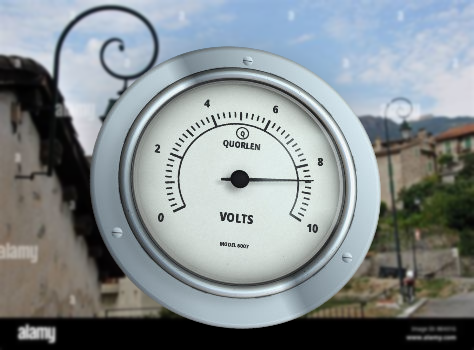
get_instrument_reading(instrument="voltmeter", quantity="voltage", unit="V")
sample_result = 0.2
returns 8.6
